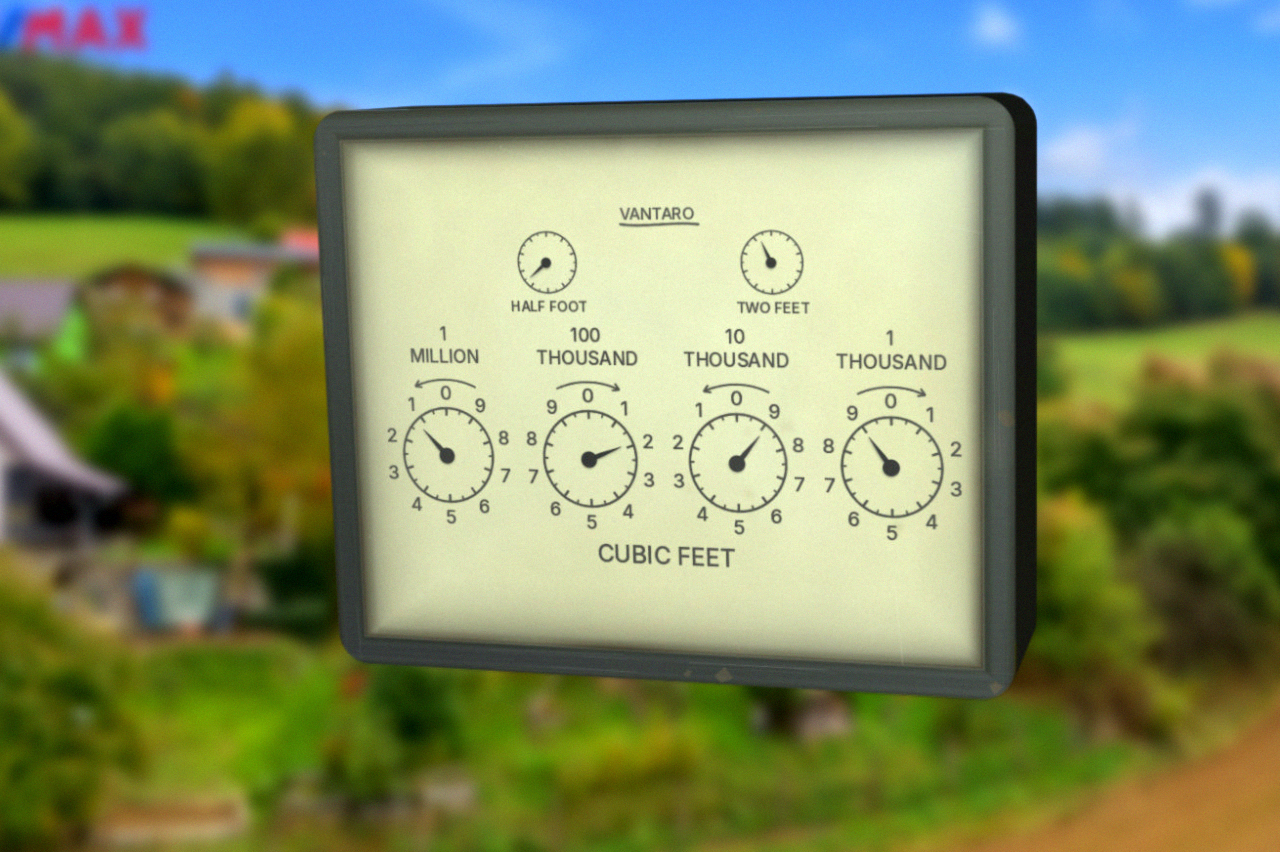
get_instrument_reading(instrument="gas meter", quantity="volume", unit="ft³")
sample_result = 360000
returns 118900
